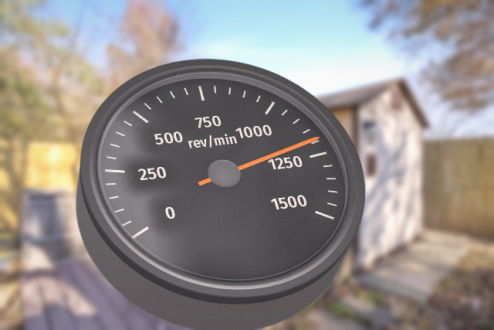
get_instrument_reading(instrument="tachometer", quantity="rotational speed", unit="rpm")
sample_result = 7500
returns 1200
